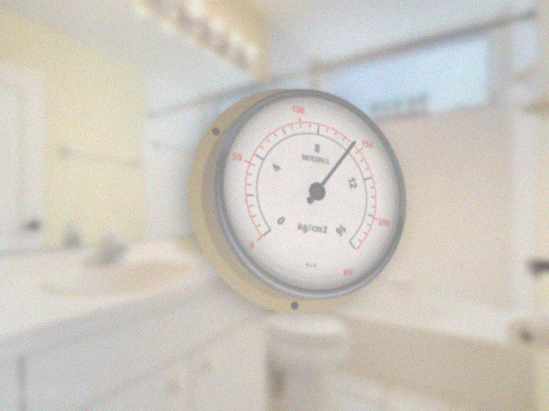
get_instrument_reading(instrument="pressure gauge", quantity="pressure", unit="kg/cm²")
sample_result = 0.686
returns 10
